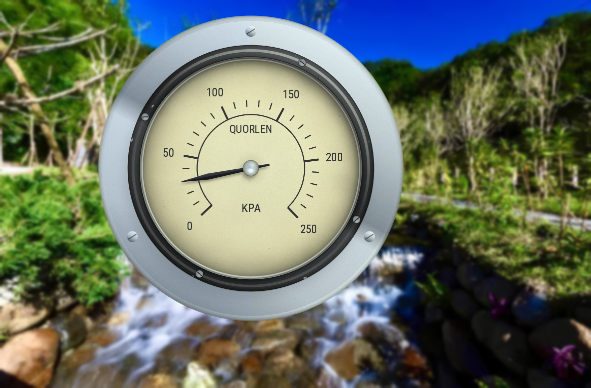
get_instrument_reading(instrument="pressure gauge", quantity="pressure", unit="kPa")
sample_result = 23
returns 30
